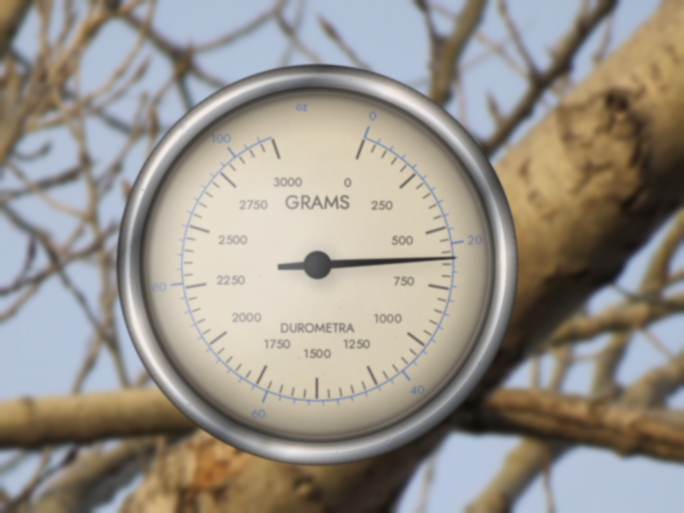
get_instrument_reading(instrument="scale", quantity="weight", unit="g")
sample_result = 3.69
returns 625
